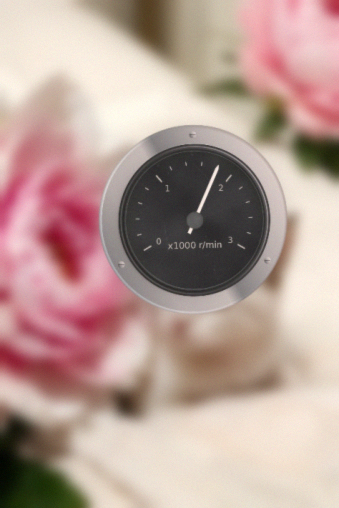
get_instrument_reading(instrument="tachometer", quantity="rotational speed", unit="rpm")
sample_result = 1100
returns 1800
